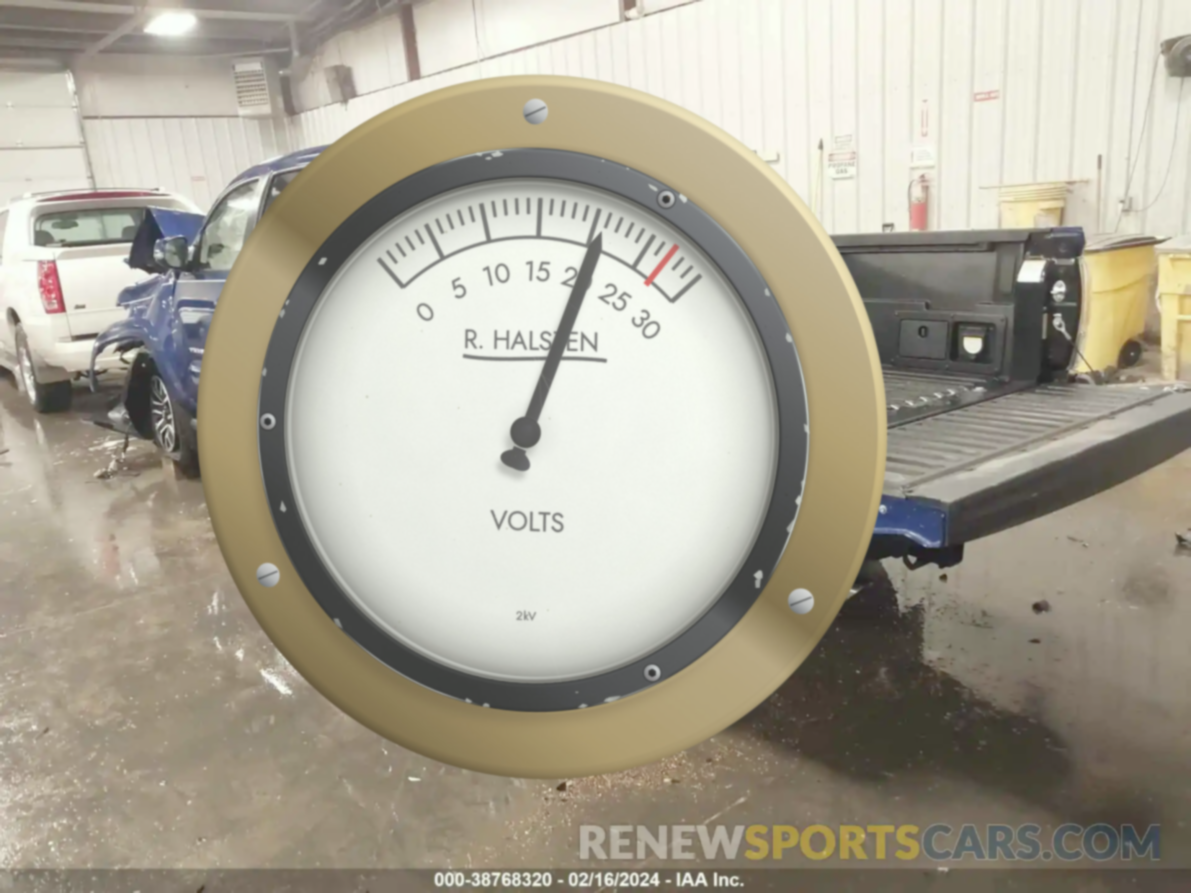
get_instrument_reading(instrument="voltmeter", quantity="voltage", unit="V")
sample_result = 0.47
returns 21
